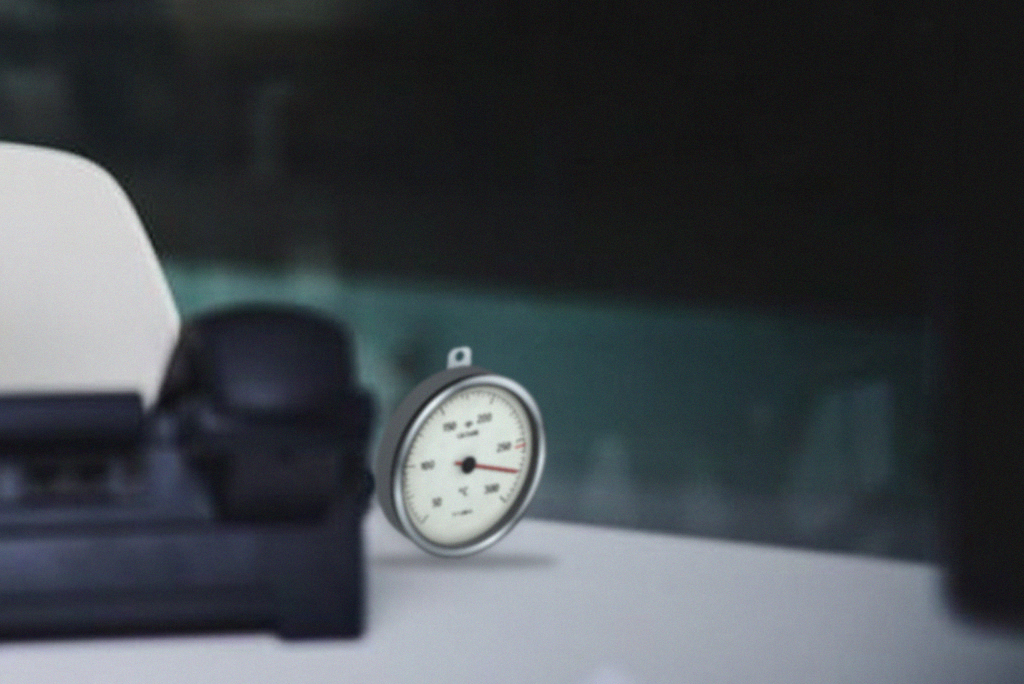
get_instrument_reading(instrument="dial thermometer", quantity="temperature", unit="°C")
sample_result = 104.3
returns 275
